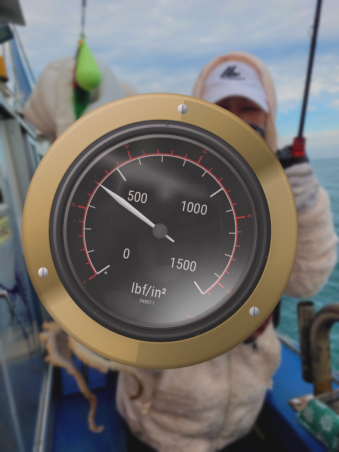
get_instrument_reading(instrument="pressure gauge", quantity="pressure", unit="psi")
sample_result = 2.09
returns 400
